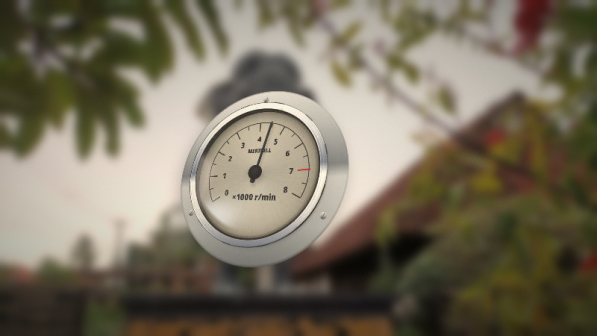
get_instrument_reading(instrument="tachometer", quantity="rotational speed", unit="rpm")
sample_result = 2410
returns 4500
